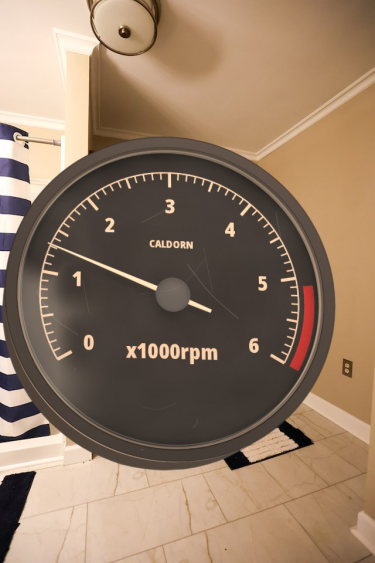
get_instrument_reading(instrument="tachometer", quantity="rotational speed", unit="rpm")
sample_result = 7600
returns 1300
